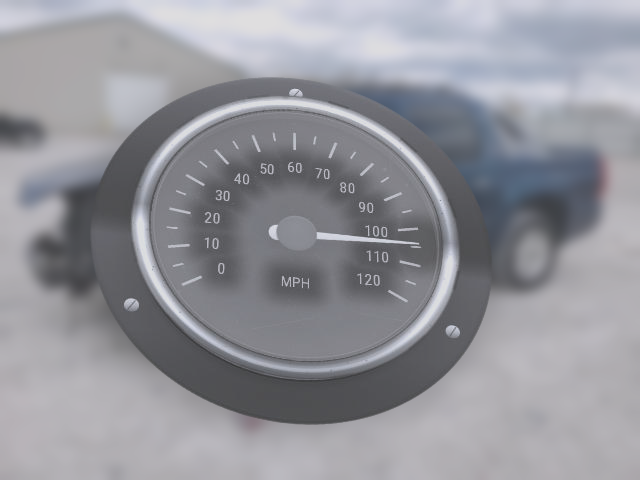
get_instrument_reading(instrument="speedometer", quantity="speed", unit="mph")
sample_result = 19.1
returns 105
